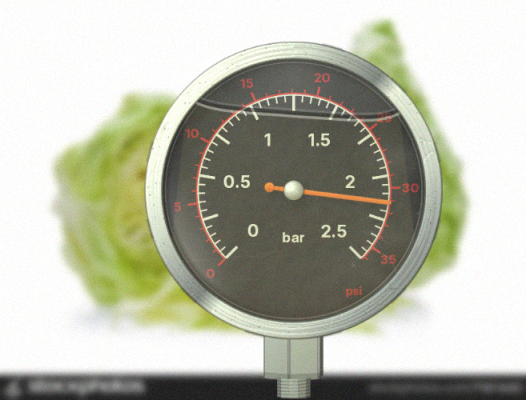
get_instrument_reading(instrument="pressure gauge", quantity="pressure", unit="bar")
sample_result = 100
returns 2.15
